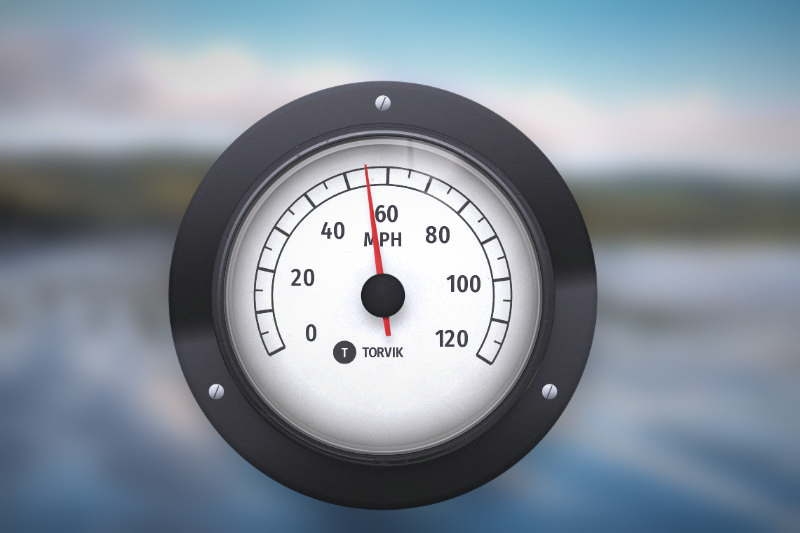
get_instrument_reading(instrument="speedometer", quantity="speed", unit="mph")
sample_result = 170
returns 55
